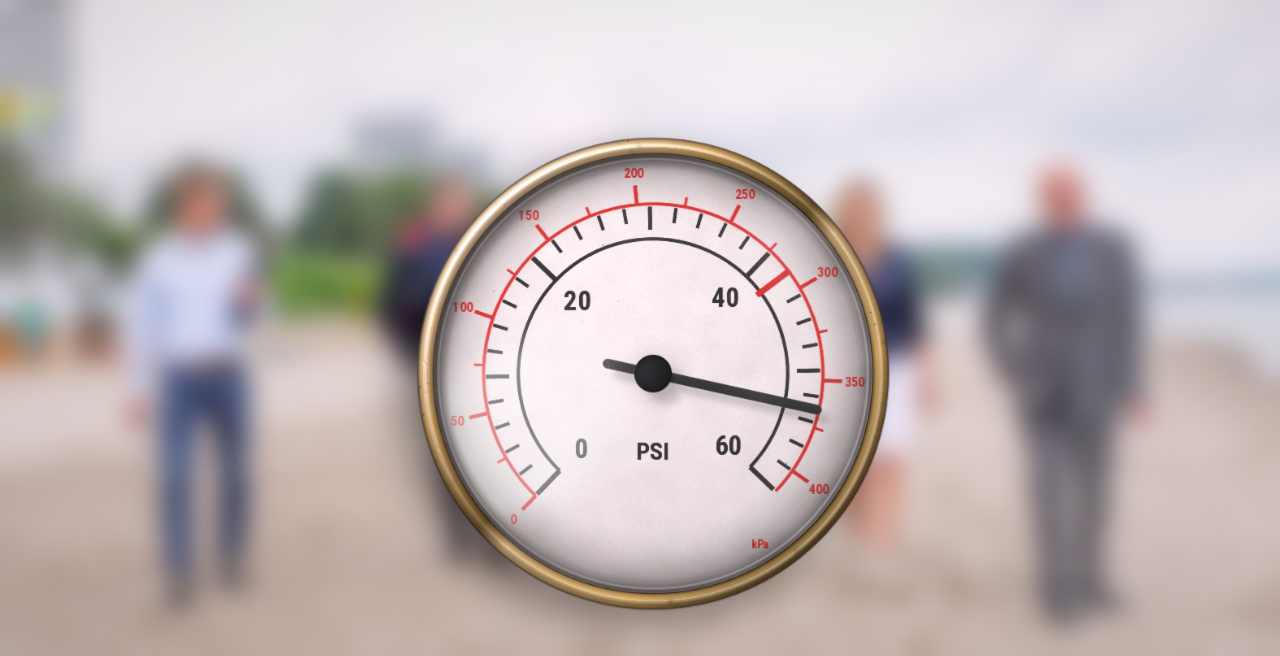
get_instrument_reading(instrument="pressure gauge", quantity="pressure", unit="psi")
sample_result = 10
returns 53
